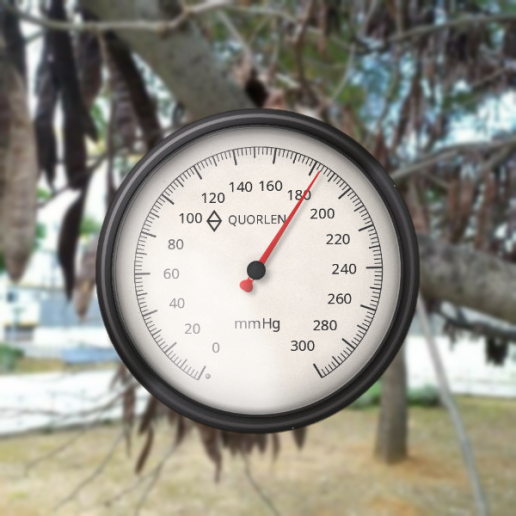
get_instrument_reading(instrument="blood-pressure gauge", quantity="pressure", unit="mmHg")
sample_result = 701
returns 184
